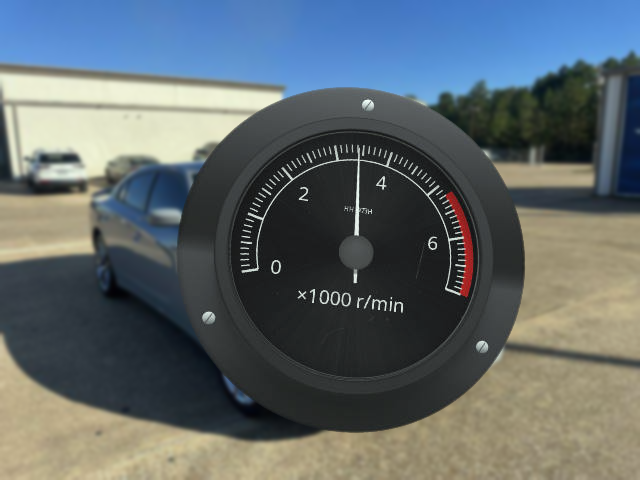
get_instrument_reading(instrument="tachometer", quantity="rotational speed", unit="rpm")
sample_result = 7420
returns 3400
